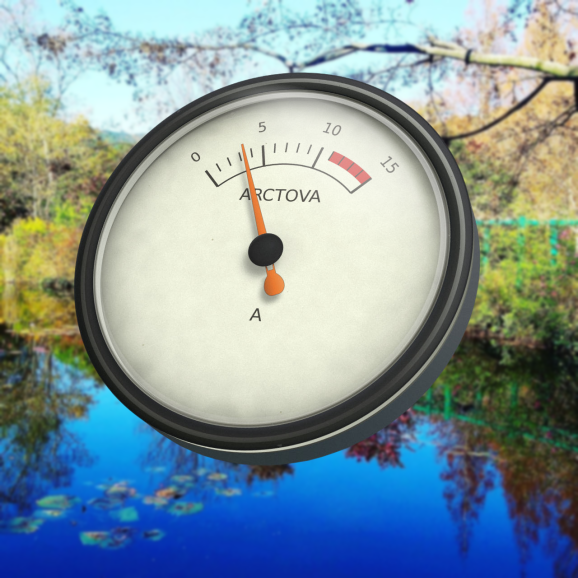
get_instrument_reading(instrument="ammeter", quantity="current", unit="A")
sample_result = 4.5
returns 3.5
